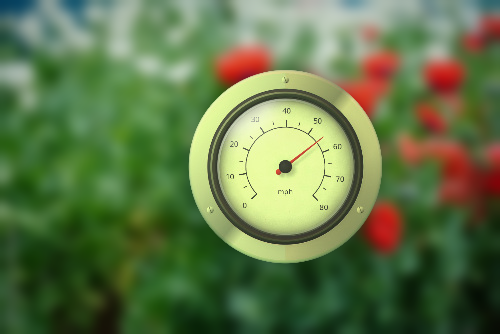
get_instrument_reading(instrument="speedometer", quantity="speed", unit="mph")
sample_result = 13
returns 55
